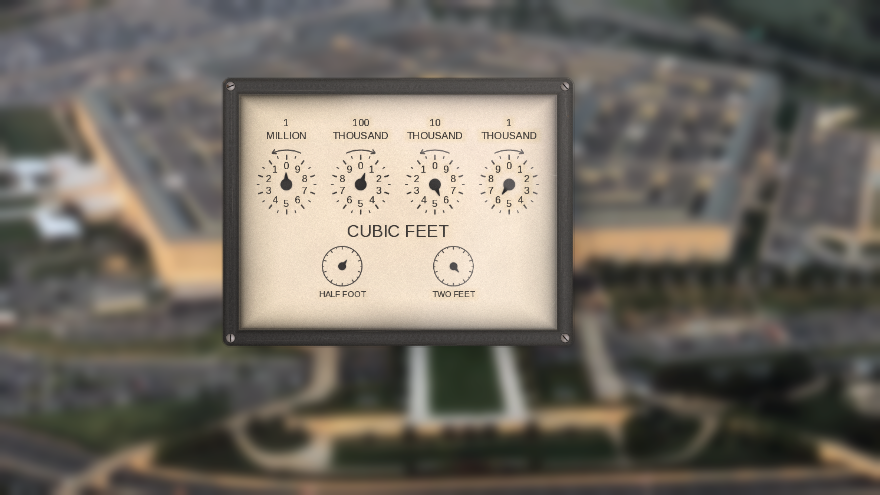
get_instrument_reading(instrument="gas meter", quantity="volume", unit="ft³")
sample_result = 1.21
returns 5600
